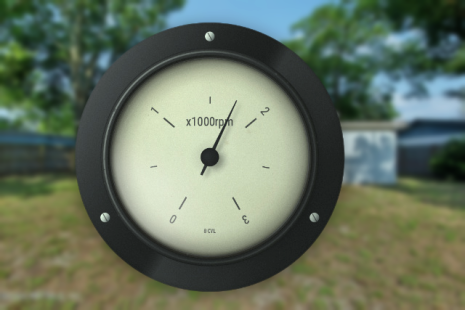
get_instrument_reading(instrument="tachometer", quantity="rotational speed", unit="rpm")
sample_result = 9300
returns 1750
